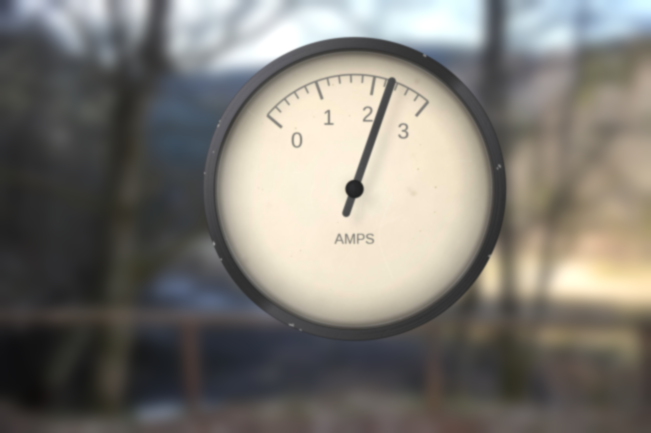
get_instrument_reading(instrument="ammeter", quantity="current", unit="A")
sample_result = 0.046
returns 2.3
